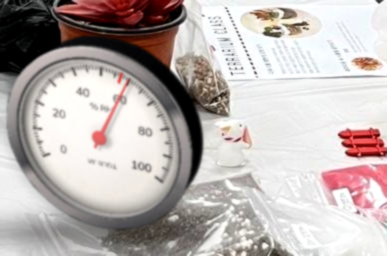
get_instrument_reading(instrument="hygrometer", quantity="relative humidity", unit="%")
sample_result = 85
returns 60
